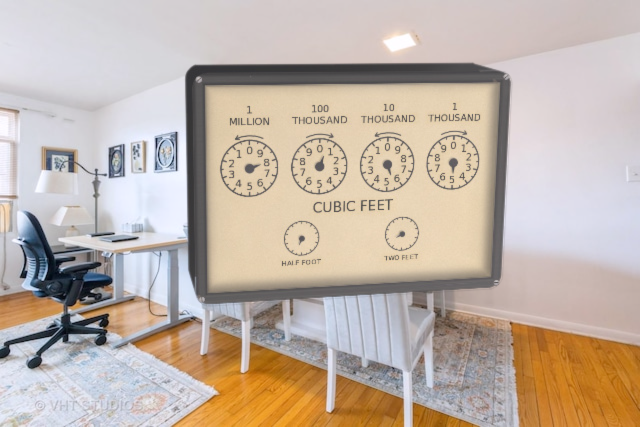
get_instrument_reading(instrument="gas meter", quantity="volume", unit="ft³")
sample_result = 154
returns 805500
